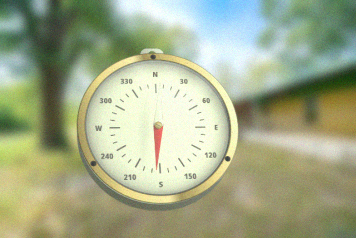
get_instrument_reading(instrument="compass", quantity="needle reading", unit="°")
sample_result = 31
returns 185
